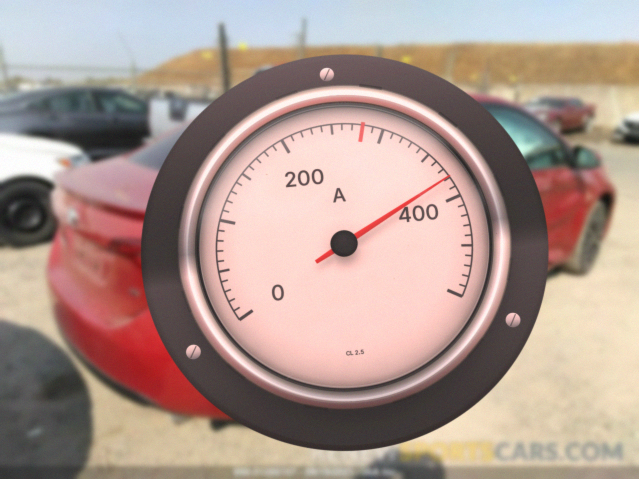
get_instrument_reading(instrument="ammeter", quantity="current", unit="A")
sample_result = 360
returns 380
